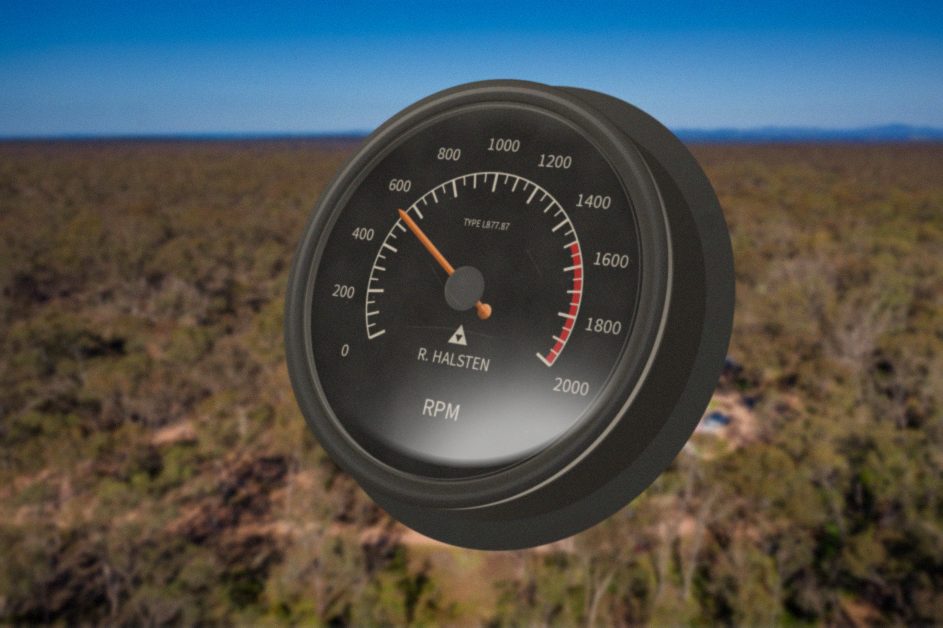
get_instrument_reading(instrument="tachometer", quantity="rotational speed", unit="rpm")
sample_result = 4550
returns 550
